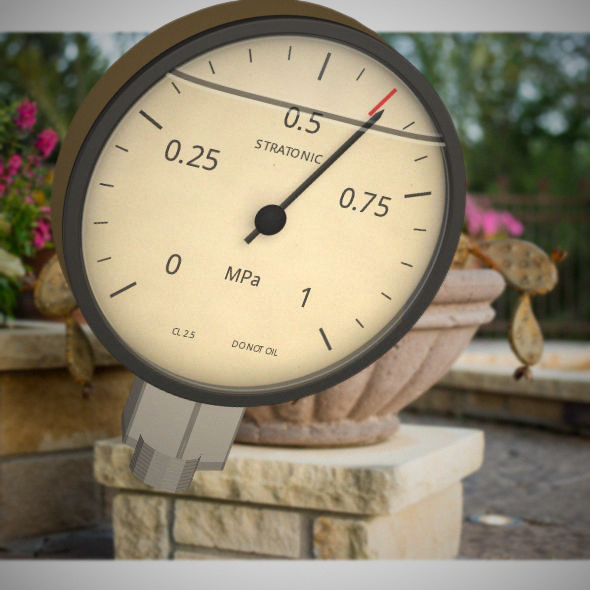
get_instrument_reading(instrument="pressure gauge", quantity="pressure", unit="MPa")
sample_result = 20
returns 0.6
